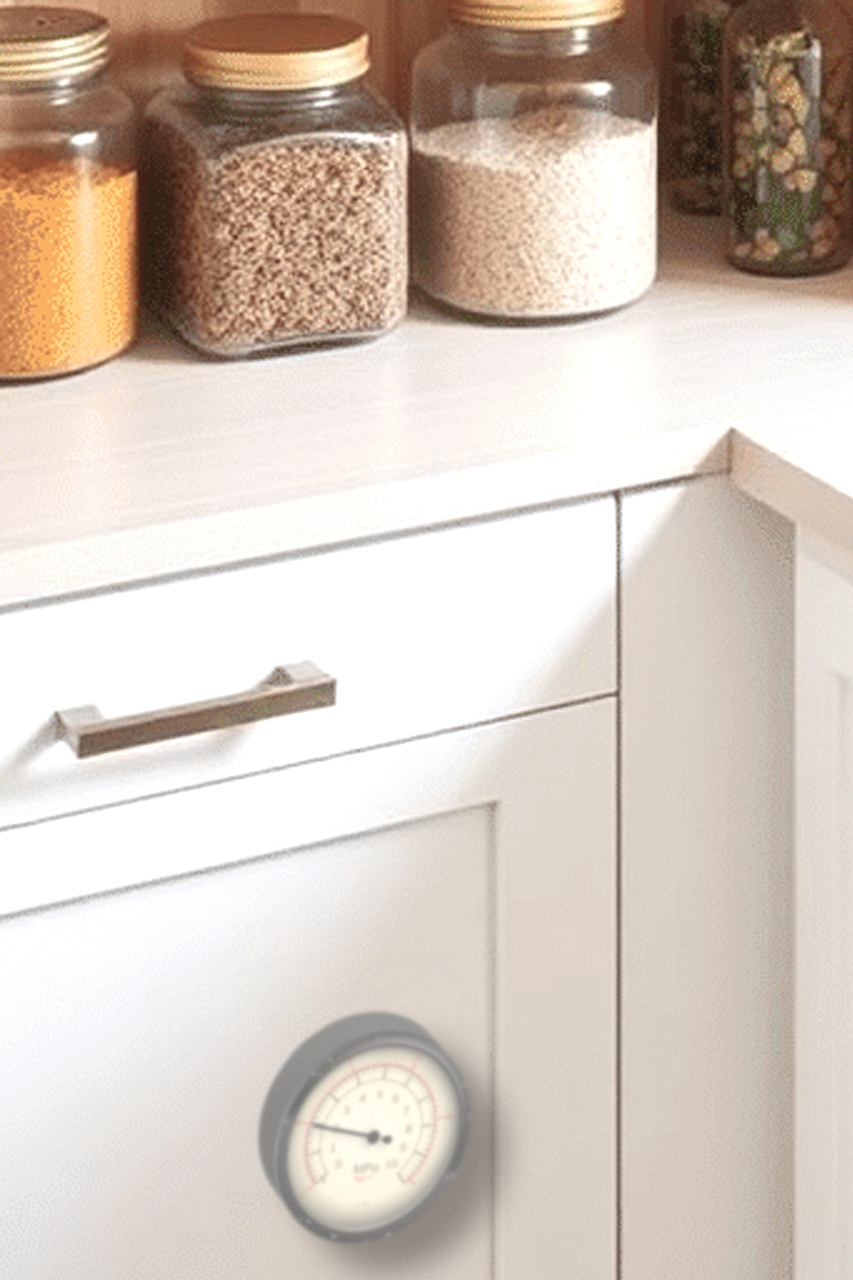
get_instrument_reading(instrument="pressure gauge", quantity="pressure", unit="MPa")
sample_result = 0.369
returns 2
